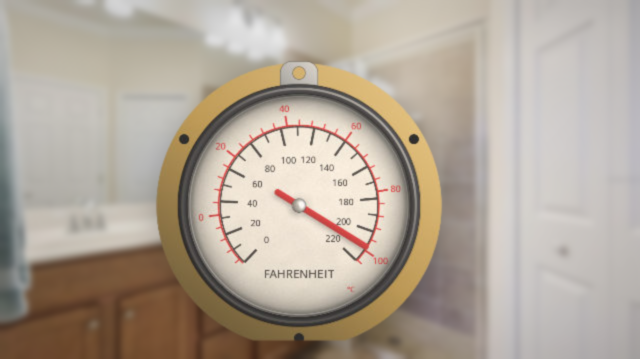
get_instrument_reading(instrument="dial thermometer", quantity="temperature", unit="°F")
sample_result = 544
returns 210
